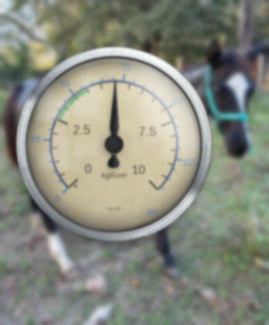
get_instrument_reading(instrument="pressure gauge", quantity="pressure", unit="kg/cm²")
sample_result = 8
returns 5
